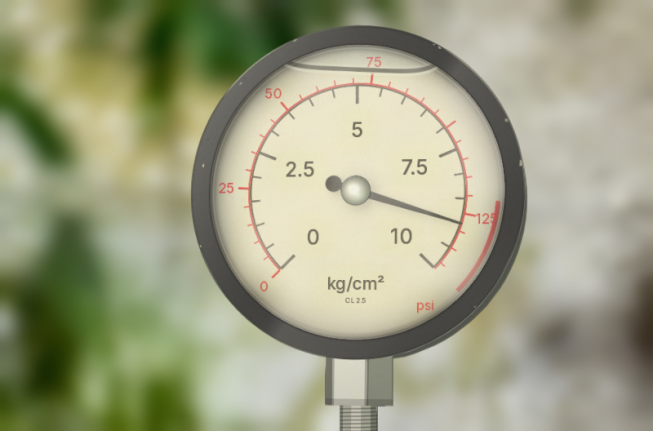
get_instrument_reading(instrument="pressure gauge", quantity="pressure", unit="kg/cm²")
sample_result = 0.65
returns 9
